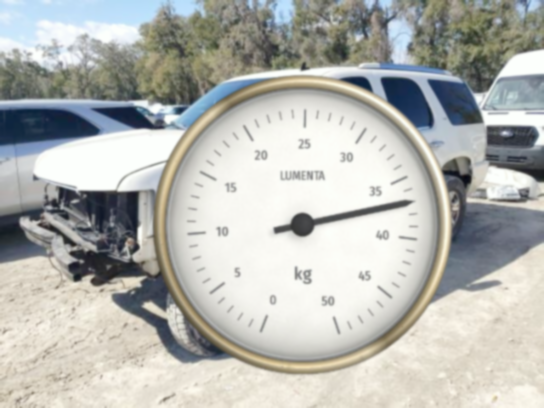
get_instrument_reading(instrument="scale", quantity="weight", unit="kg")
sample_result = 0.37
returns 37
